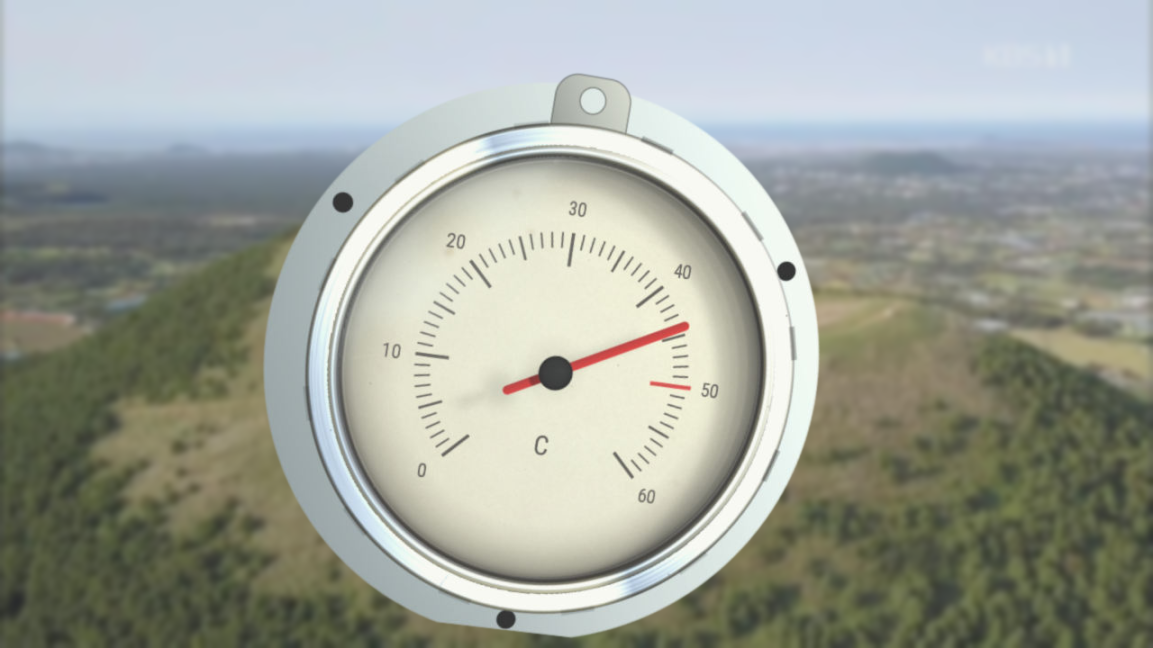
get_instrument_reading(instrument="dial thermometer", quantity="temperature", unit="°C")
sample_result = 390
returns 44
